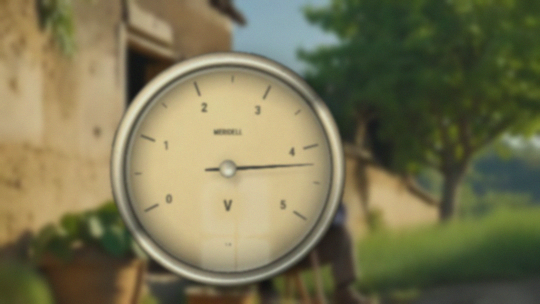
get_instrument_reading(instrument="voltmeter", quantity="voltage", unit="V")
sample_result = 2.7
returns 4.25
